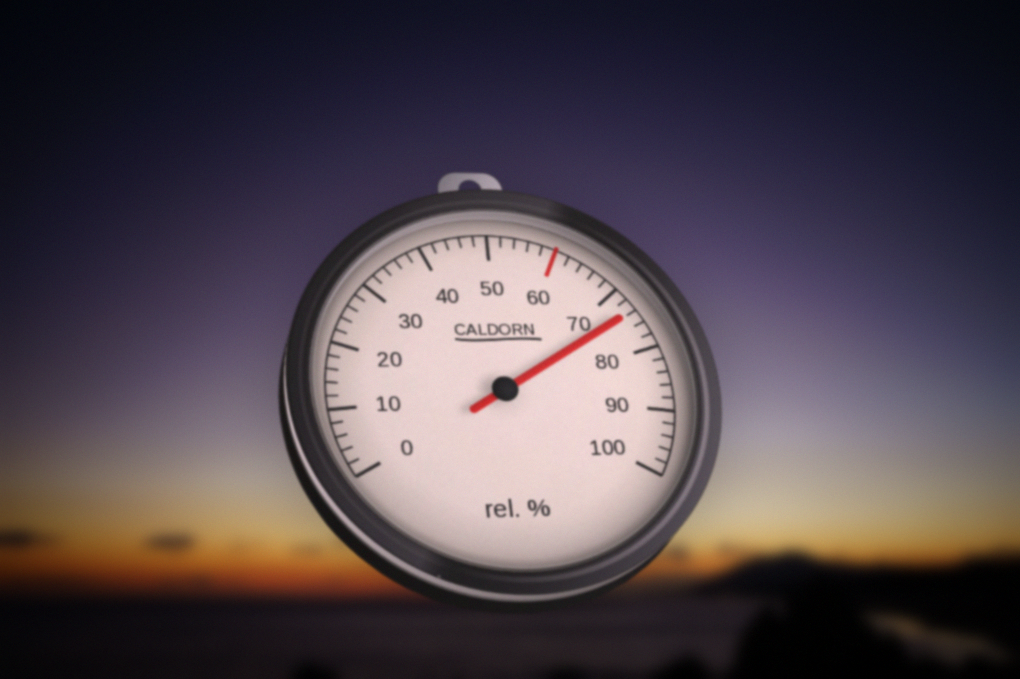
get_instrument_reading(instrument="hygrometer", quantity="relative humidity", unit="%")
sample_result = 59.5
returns 74
